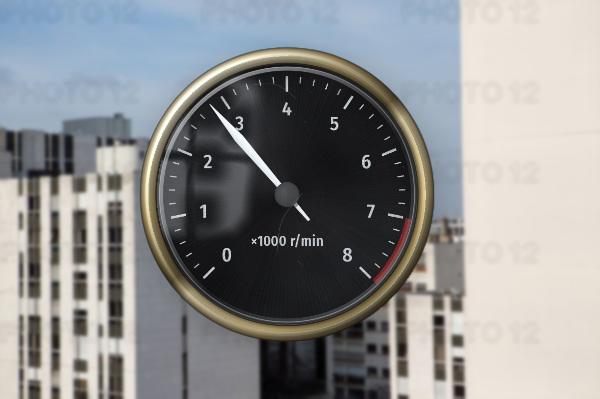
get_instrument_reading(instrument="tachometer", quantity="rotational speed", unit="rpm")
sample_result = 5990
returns 2800
